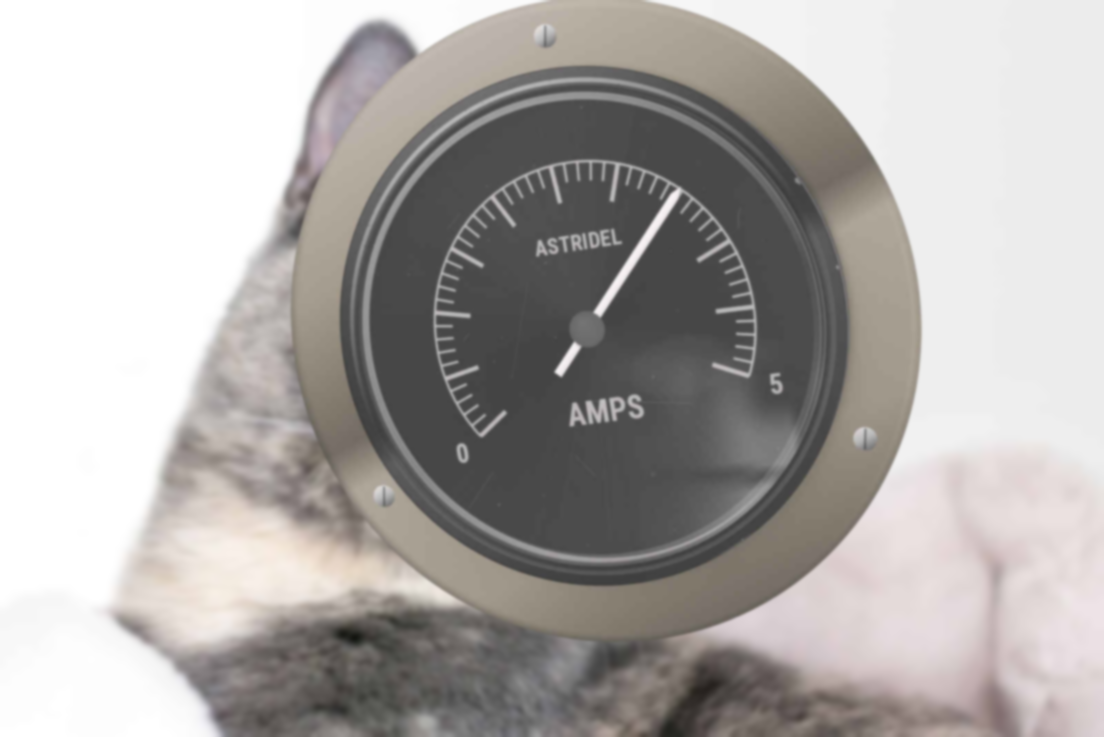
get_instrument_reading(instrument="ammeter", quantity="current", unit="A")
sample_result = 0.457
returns 3.5
